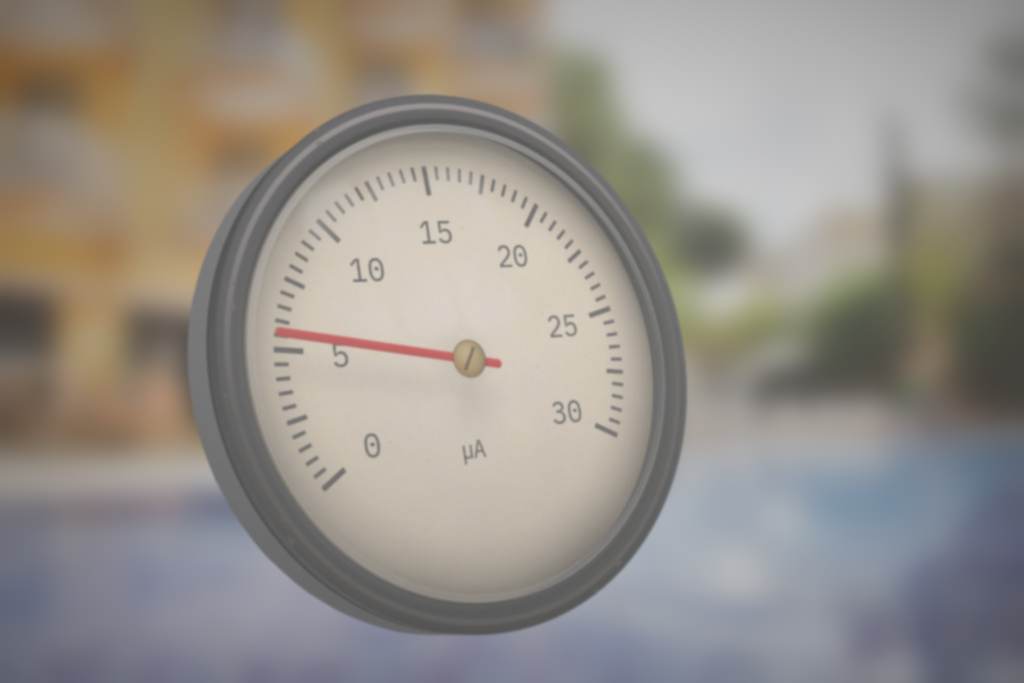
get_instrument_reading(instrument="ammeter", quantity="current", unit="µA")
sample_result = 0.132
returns 5.5
